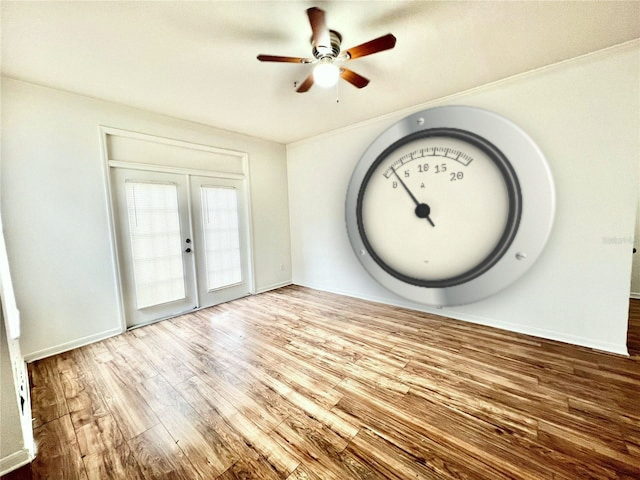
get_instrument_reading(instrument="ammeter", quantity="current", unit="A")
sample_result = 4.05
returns 2.5
